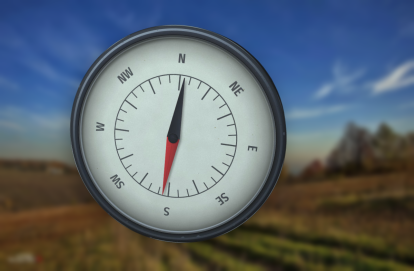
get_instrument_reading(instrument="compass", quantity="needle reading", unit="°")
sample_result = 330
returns 185
